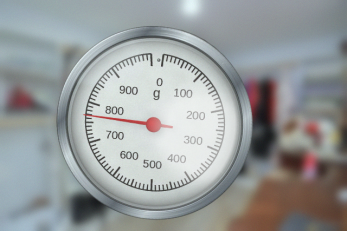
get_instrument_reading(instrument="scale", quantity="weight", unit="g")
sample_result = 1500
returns 770
